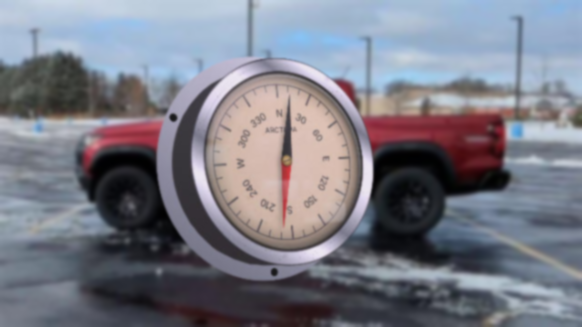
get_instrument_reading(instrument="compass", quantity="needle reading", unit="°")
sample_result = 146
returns 190
